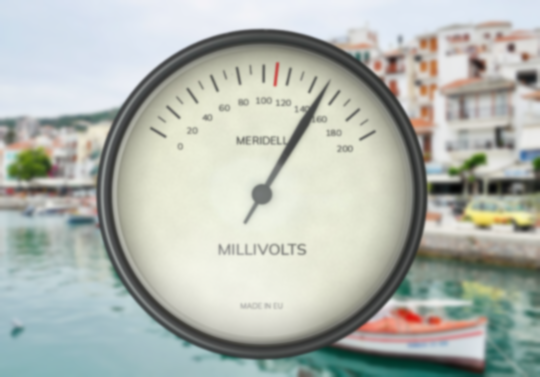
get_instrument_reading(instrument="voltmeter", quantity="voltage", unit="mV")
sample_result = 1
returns 150
